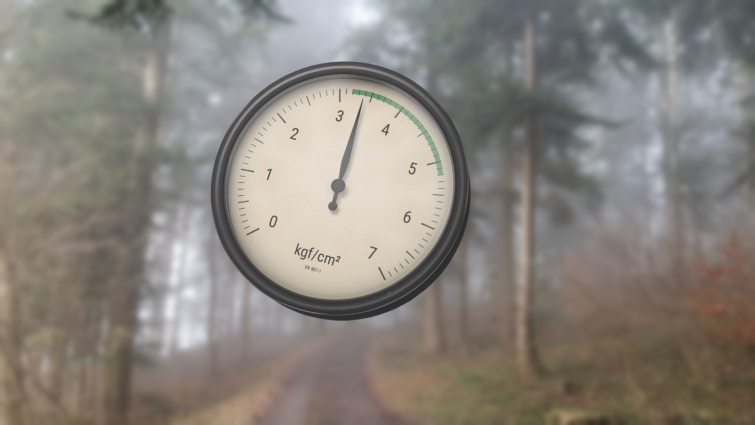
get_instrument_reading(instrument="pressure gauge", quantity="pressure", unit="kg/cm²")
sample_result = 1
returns 3.4
